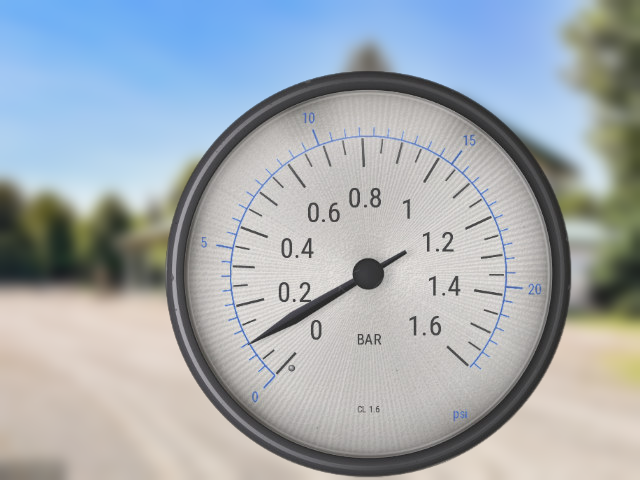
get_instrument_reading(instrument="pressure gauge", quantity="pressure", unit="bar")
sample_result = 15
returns 0.1
